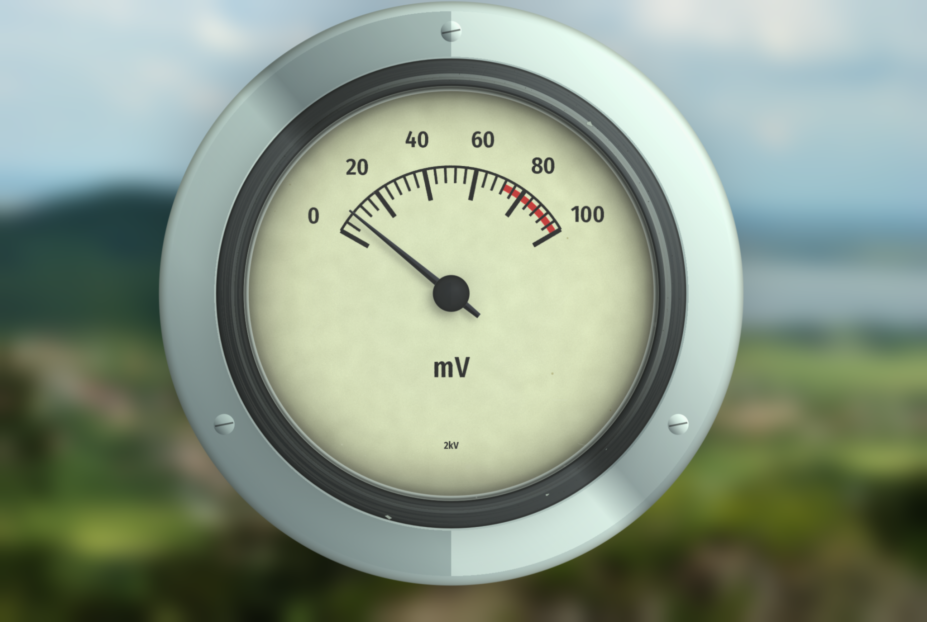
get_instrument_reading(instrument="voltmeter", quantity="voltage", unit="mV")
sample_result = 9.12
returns 8
